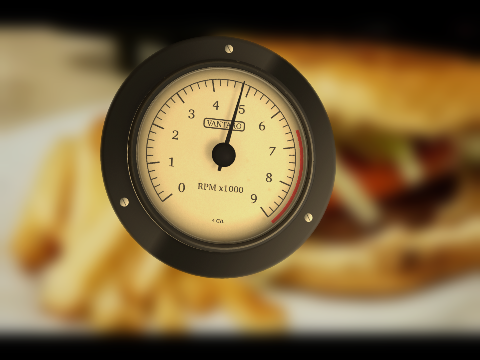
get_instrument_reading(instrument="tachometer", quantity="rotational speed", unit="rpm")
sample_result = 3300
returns 4800
